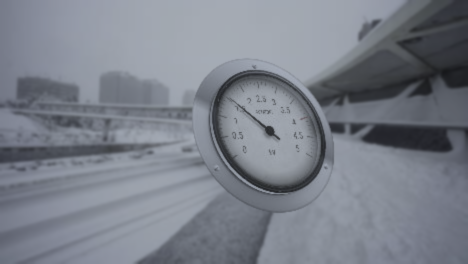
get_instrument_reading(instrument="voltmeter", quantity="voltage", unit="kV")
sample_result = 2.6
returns 1.5
